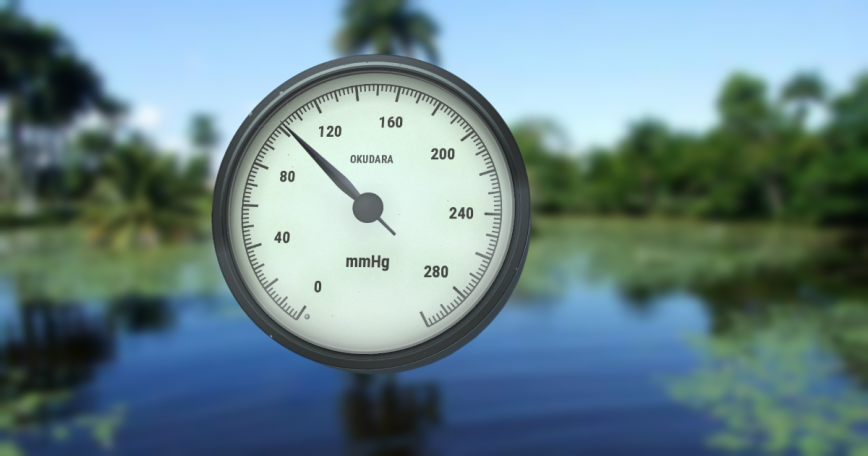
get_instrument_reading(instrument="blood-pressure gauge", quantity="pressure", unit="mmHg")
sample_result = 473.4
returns 102
